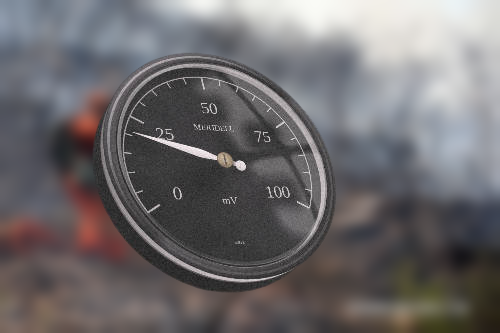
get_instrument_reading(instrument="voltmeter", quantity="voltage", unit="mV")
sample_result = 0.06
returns 20
